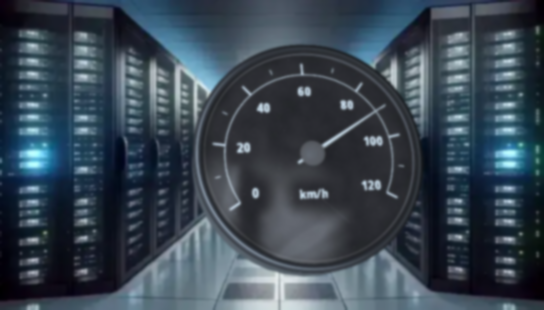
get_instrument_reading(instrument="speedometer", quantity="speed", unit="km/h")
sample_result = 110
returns 90
